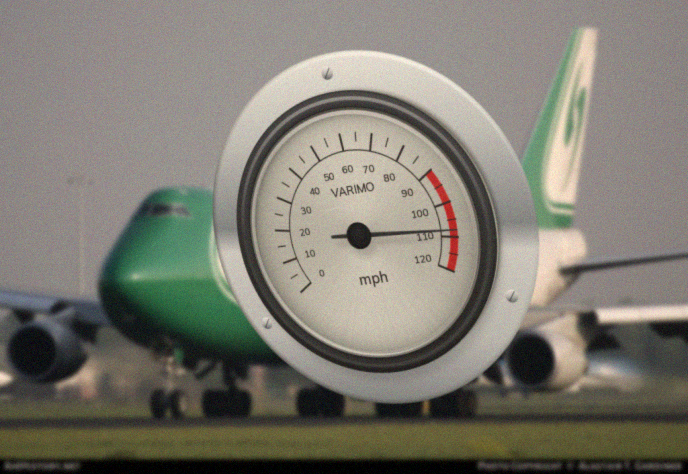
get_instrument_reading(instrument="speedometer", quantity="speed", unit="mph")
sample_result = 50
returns 107.5
